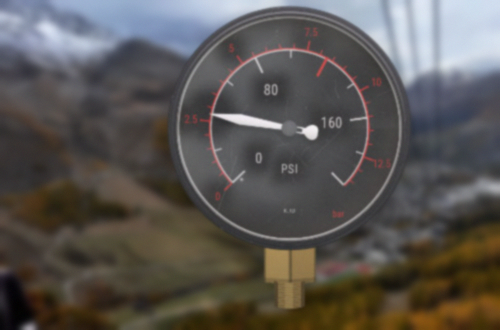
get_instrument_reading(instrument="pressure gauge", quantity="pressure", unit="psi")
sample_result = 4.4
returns 40
